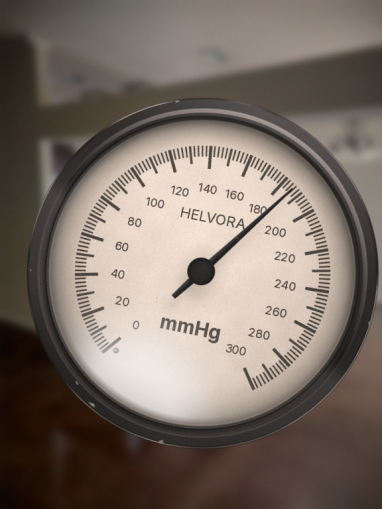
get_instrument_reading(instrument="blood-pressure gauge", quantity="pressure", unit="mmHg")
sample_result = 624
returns 186
